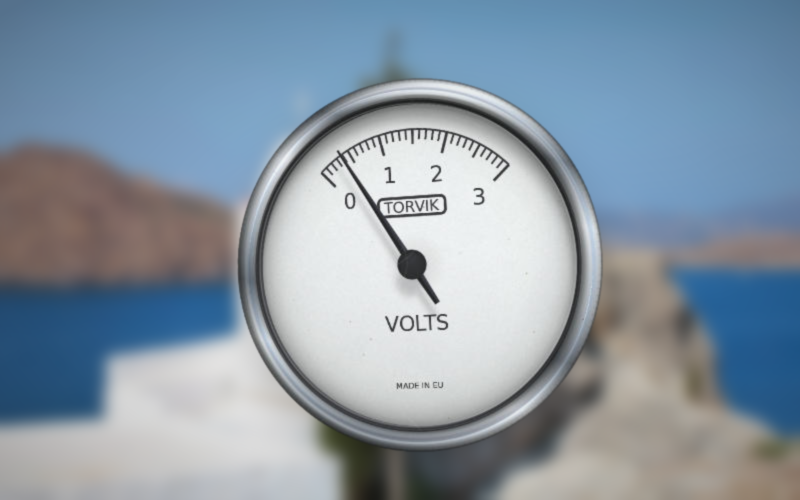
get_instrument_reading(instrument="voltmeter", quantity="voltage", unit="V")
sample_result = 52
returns 0.4
